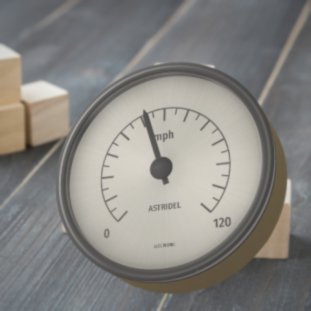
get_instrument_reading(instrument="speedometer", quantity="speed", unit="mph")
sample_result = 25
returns 52.5
